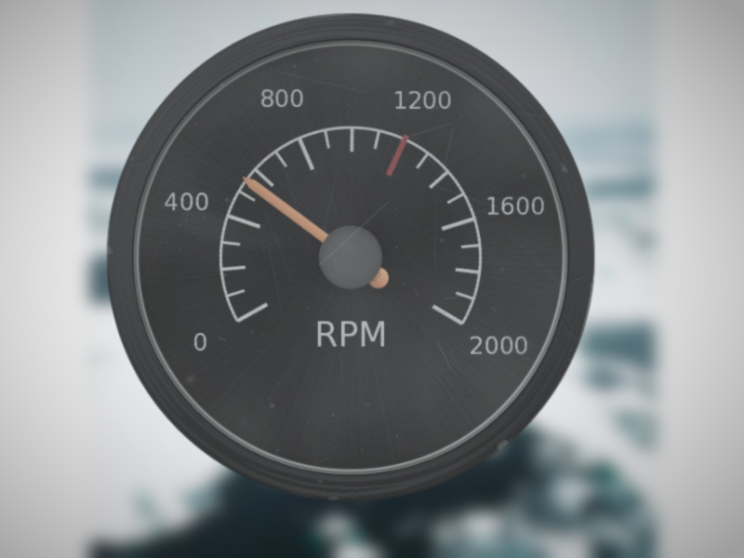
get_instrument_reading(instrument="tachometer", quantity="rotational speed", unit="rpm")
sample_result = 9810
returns 550
